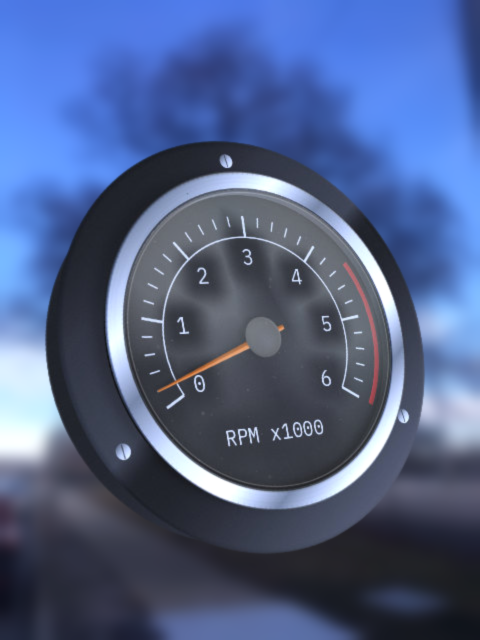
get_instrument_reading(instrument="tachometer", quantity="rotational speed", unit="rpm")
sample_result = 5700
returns 200
